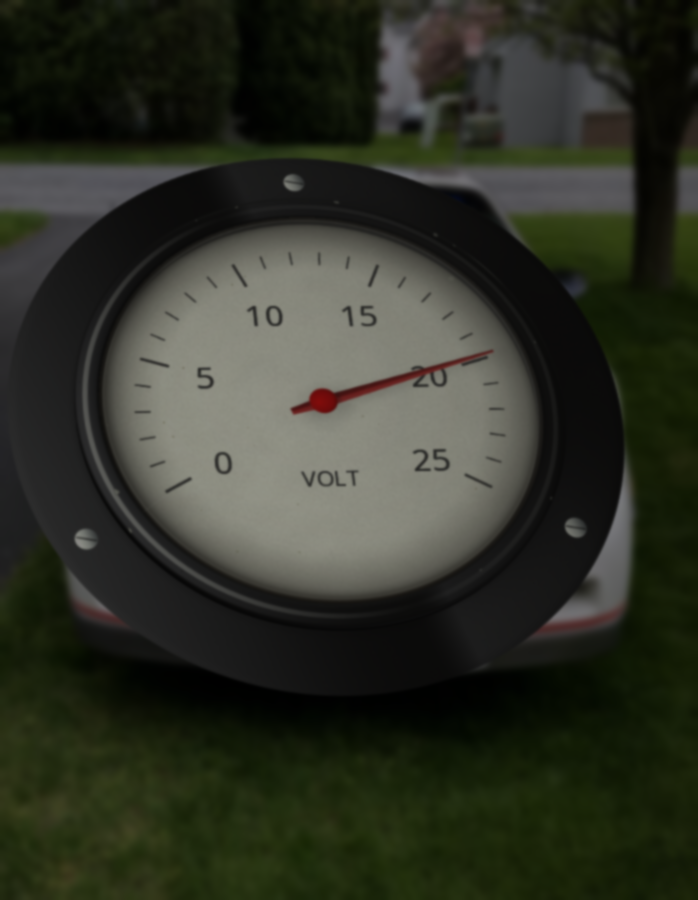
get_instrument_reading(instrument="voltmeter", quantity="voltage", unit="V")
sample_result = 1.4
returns 20
